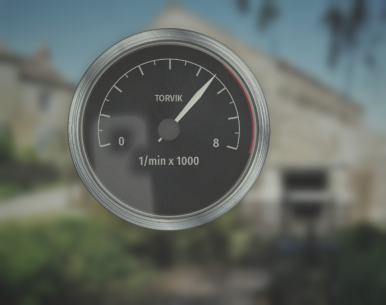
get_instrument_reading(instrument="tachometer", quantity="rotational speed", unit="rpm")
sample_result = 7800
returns 5500
